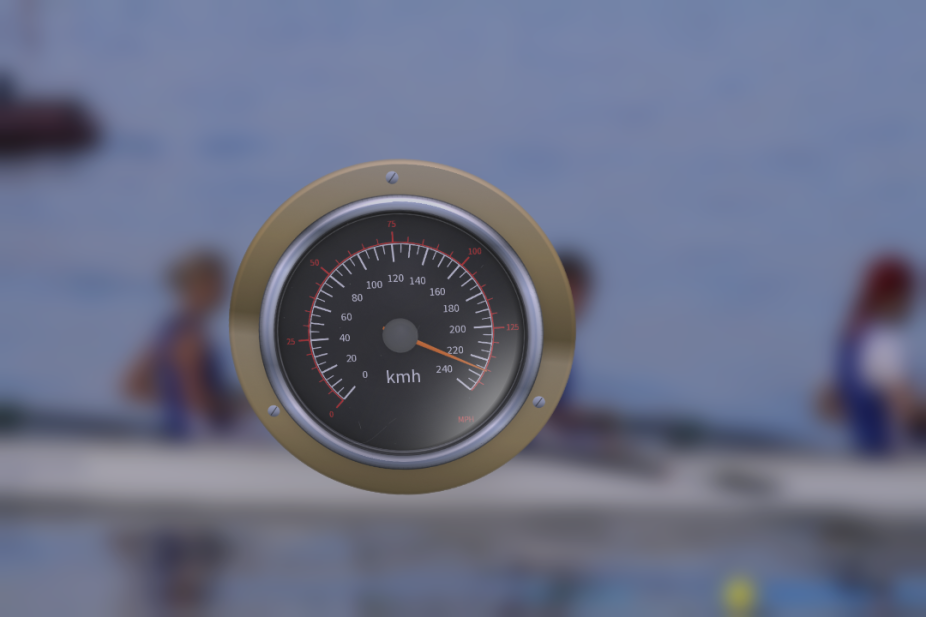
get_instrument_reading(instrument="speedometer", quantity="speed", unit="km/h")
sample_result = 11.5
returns 225
